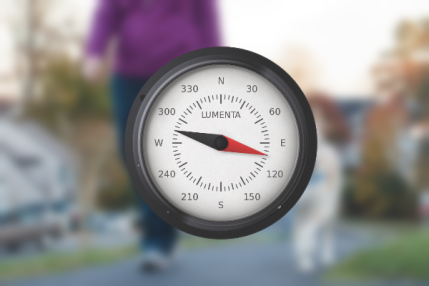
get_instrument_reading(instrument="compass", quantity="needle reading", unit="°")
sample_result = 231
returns 105
